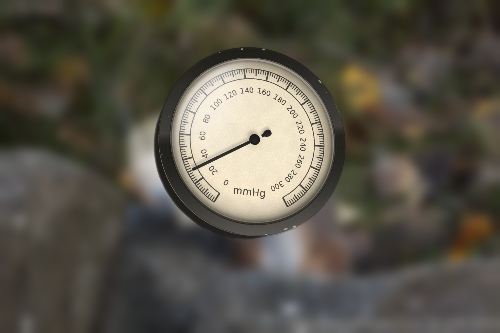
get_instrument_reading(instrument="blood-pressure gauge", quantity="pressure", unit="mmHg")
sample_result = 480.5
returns 30
